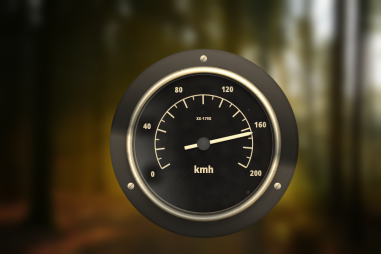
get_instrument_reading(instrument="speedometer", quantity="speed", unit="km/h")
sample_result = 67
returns 165
